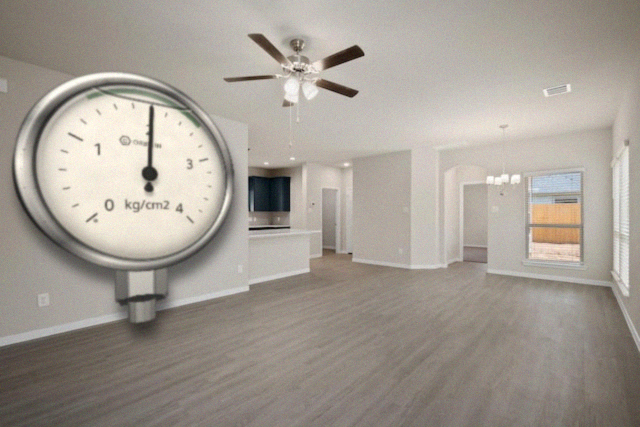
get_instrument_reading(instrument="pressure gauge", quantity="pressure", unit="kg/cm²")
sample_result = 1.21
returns 2
